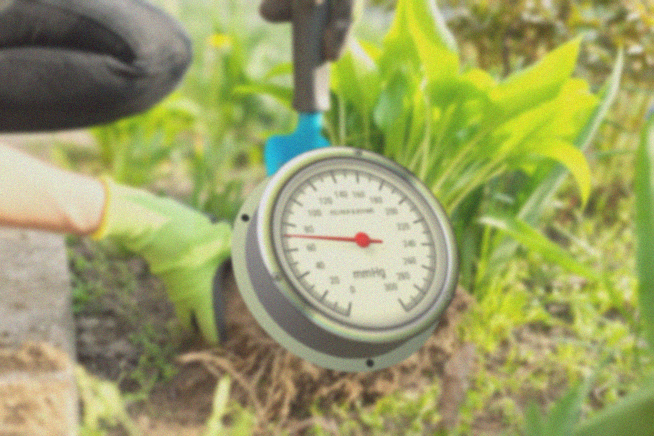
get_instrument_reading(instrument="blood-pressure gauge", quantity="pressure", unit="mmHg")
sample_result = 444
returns 70
